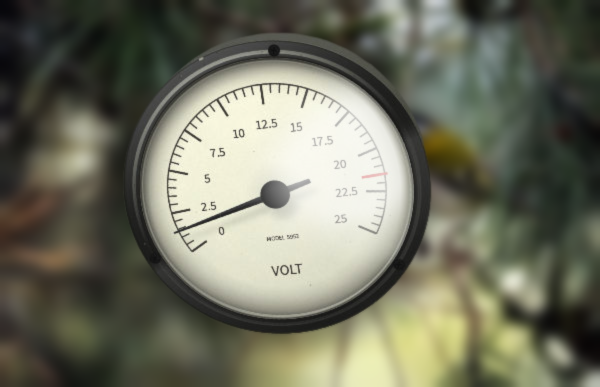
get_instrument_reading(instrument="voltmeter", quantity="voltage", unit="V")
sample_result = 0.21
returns 1.5
